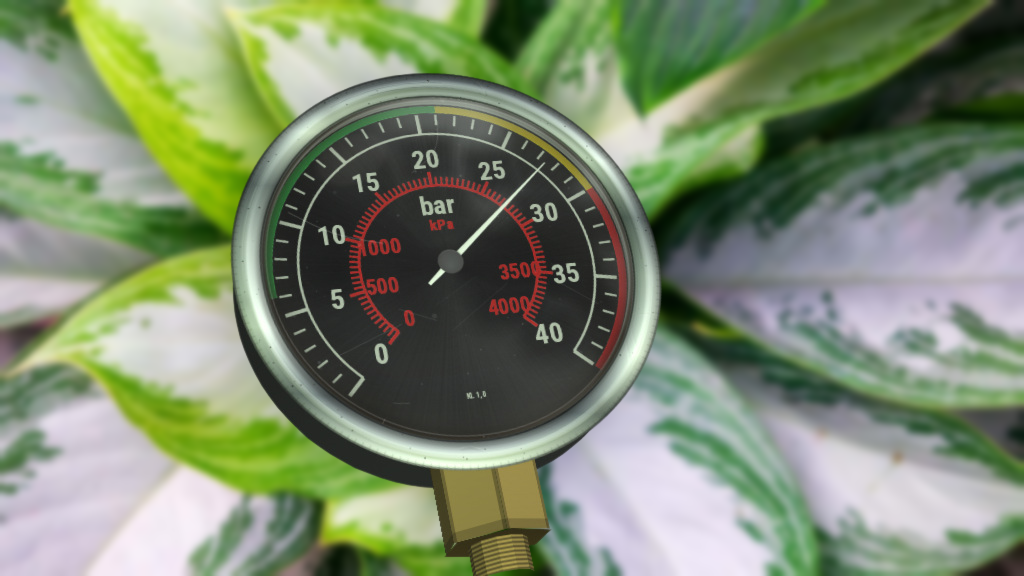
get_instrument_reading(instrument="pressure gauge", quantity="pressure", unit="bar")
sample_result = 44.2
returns 27.5
